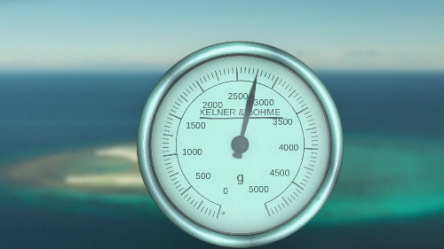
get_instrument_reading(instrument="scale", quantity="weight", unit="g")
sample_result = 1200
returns 2750
